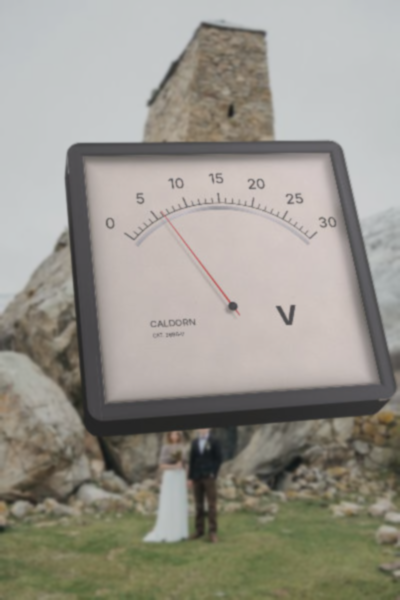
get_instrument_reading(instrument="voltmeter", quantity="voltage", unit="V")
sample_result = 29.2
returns 6
